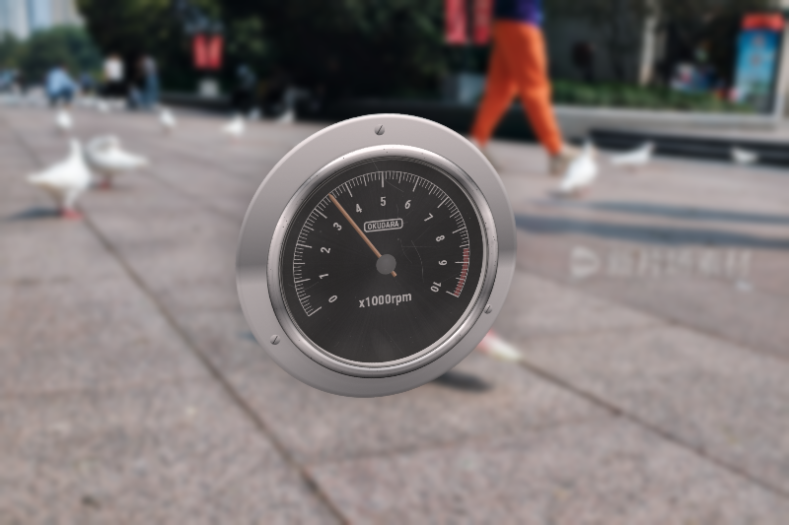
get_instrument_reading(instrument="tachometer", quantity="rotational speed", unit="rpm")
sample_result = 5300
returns 3500
